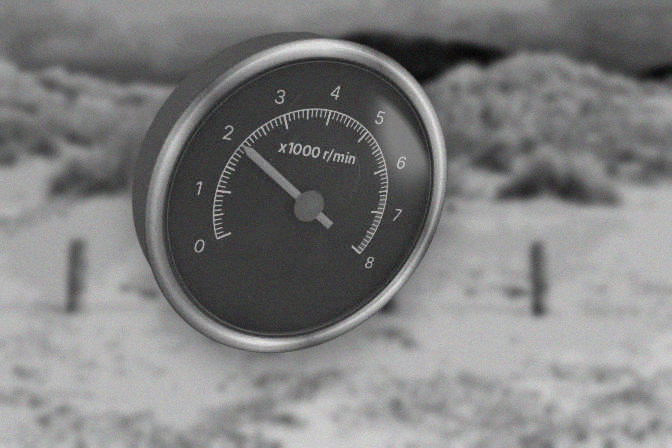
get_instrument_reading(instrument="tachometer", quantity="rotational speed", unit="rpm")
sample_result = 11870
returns 2000
